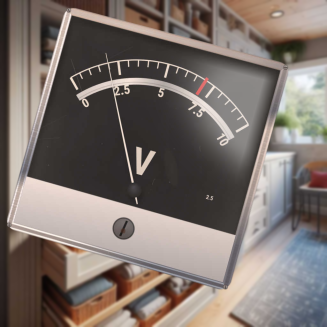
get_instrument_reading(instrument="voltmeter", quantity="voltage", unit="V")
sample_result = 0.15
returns 2
